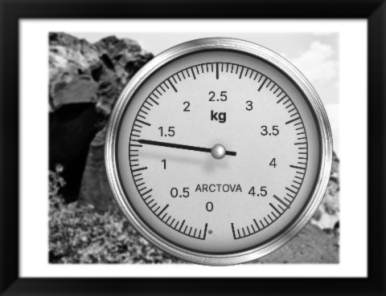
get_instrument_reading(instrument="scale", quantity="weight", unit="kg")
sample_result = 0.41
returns 1.3
